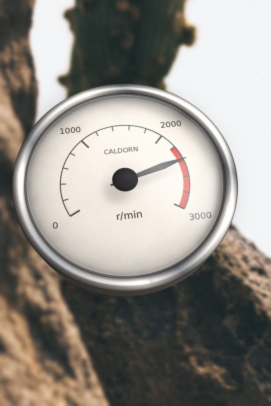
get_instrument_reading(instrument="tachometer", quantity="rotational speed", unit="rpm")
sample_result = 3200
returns 2400
